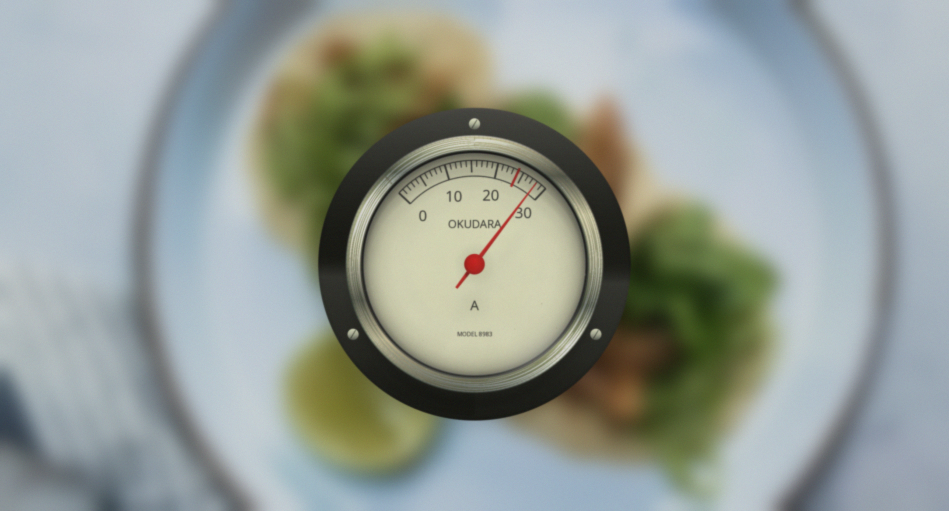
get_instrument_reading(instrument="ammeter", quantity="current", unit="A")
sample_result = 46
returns 28
